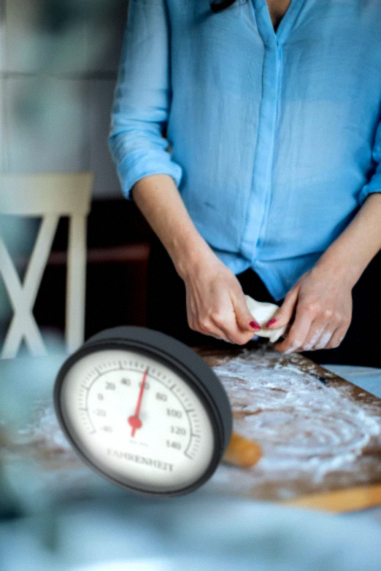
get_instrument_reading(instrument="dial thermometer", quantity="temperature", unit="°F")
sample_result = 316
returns 60
